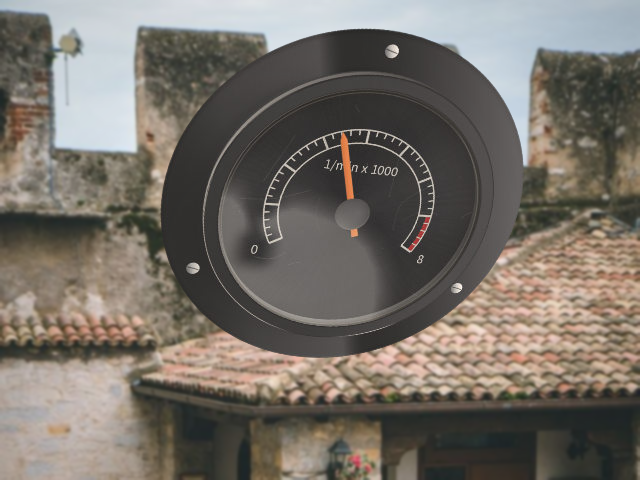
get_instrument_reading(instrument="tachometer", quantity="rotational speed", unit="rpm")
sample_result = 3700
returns 3400
